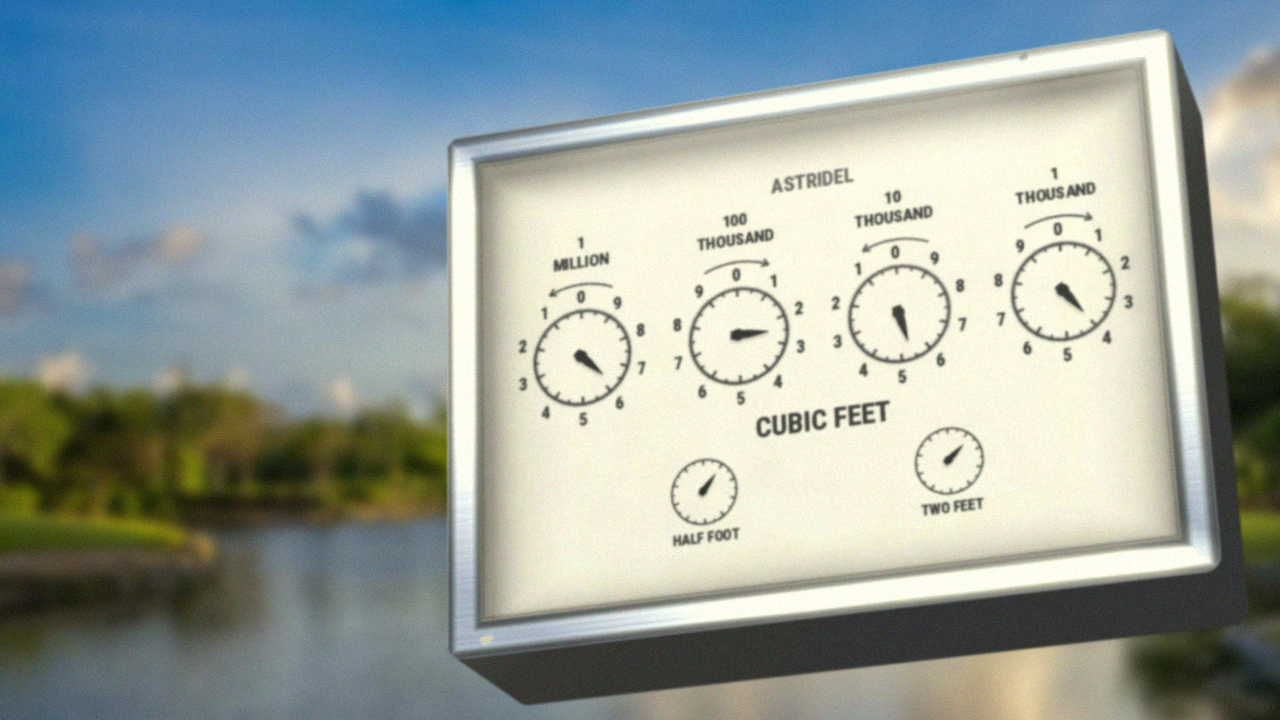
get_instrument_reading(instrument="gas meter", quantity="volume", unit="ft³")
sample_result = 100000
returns 625400
